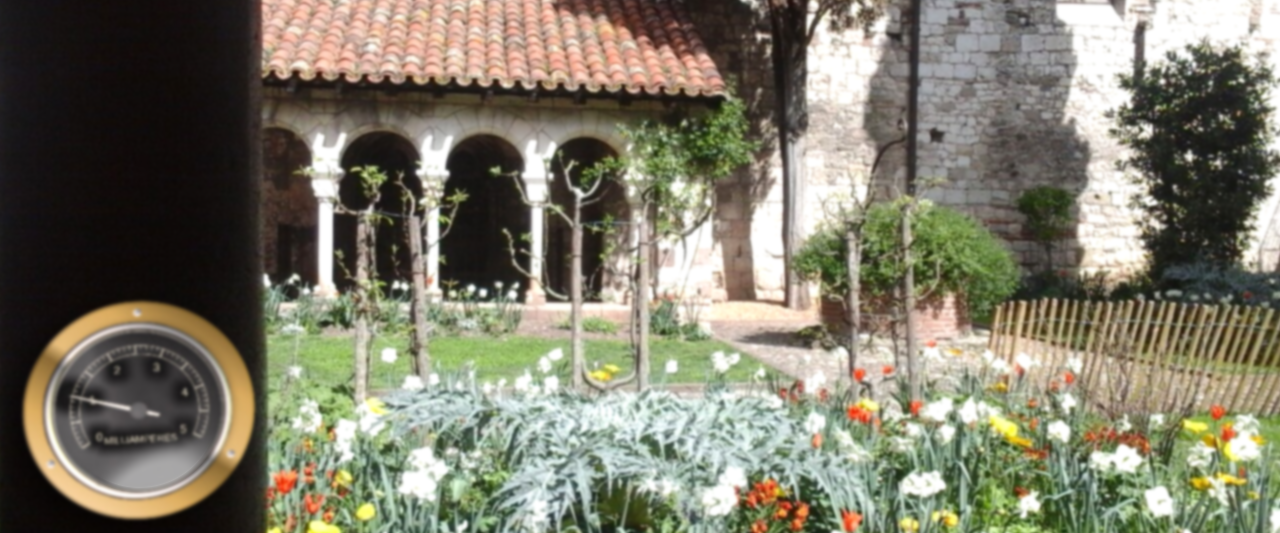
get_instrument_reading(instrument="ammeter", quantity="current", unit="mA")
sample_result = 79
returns 1
